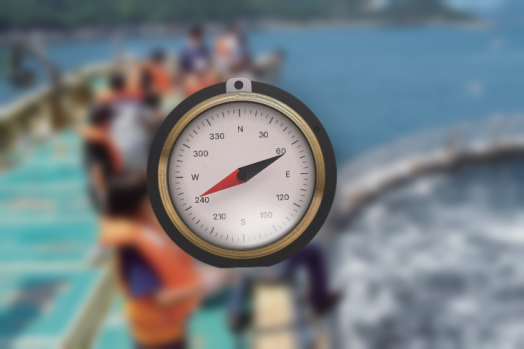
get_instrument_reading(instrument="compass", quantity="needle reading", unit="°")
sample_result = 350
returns 245
